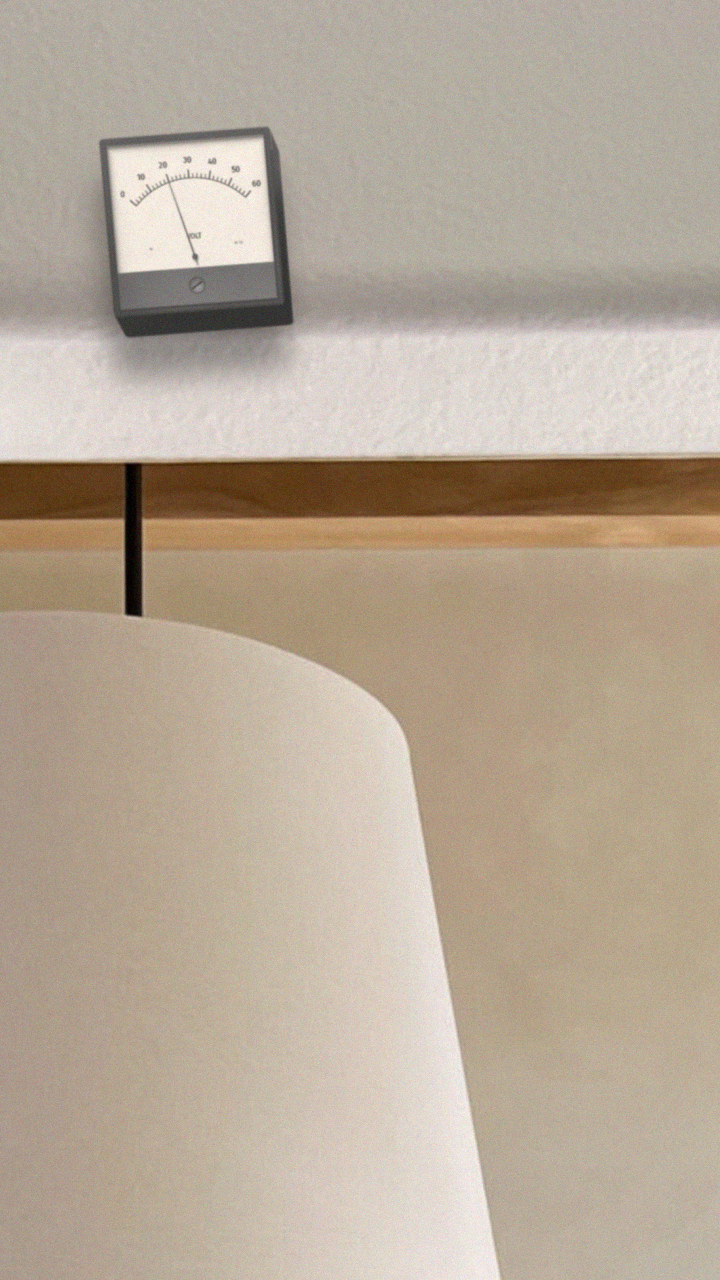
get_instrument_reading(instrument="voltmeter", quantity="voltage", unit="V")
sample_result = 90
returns 20
